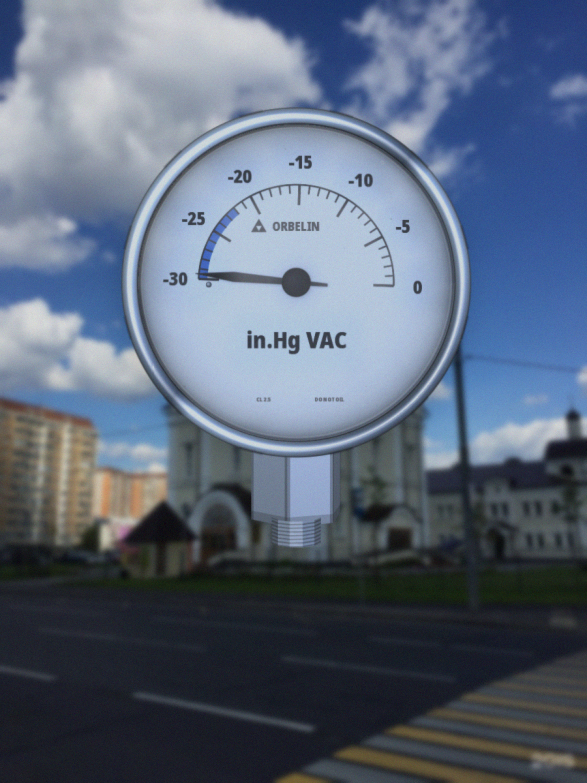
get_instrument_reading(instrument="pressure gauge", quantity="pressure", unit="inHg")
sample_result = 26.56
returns -29.5
